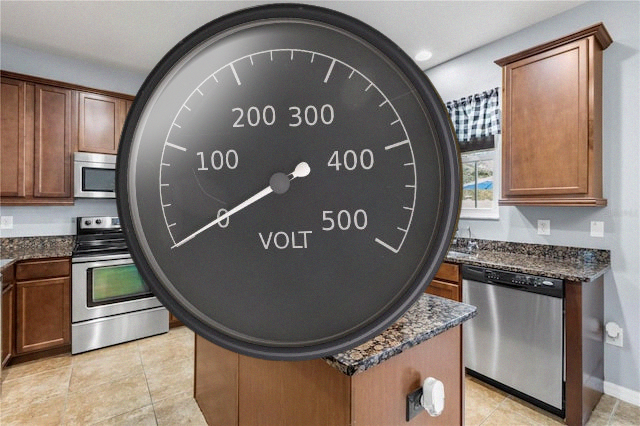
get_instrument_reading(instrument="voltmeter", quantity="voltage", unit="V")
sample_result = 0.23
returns 0
